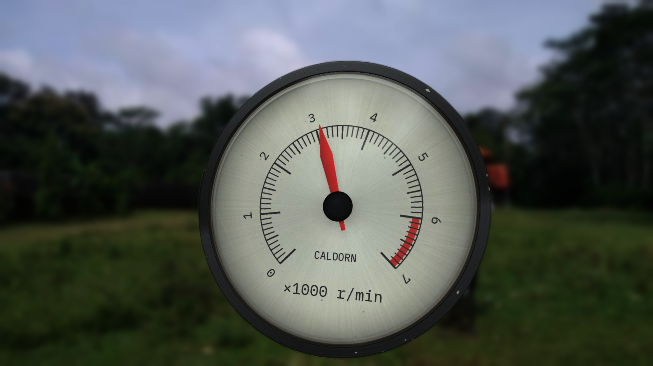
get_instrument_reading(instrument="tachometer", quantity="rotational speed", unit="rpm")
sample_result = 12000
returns 3100
